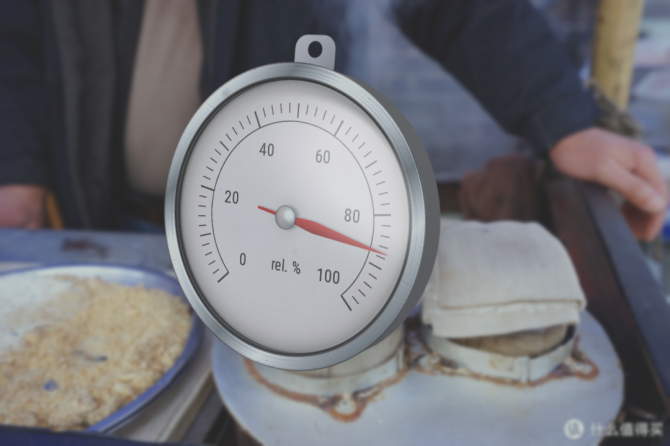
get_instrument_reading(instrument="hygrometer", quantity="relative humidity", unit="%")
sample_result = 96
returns 87
